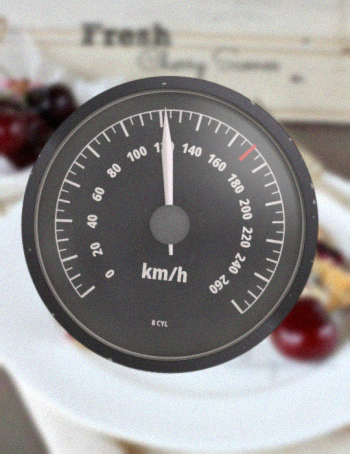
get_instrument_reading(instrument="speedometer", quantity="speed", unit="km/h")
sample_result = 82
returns 122.5
